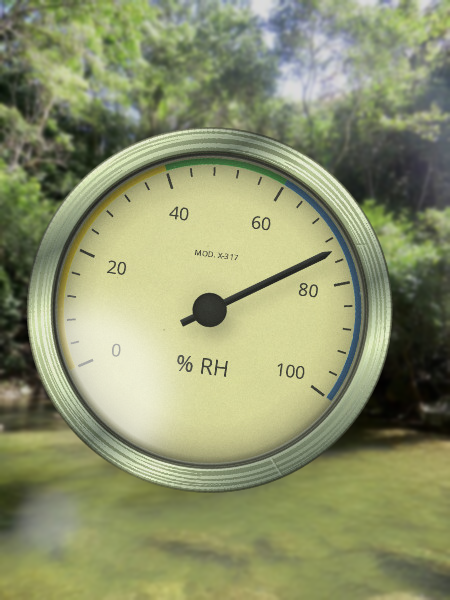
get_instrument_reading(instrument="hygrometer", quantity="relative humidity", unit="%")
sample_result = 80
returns 74
